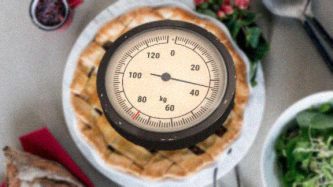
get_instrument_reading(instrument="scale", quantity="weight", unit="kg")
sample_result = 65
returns 35
